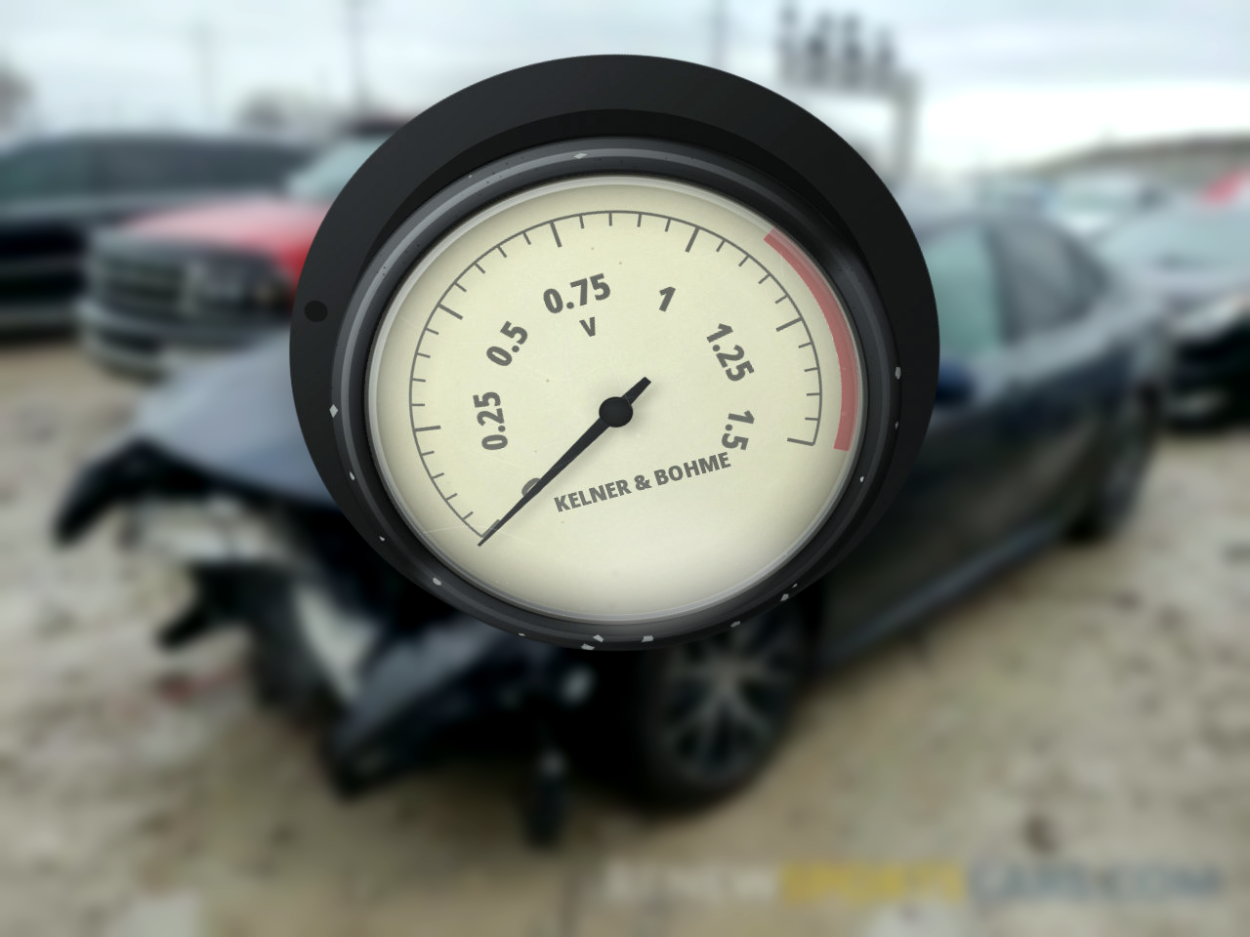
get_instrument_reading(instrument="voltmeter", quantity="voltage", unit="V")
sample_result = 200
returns 0
